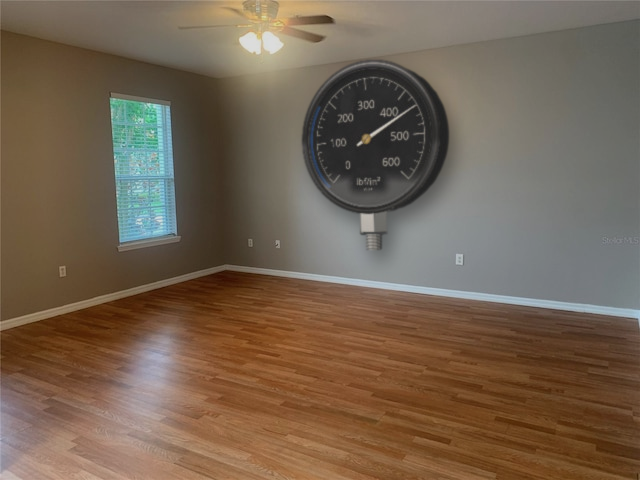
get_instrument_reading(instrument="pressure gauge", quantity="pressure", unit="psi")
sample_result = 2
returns 440
